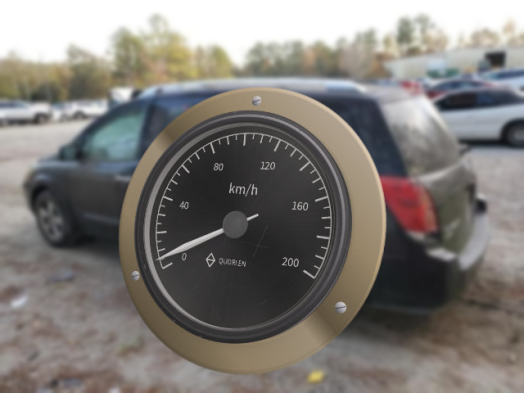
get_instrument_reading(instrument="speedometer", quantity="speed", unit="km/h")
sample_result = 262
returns 5
